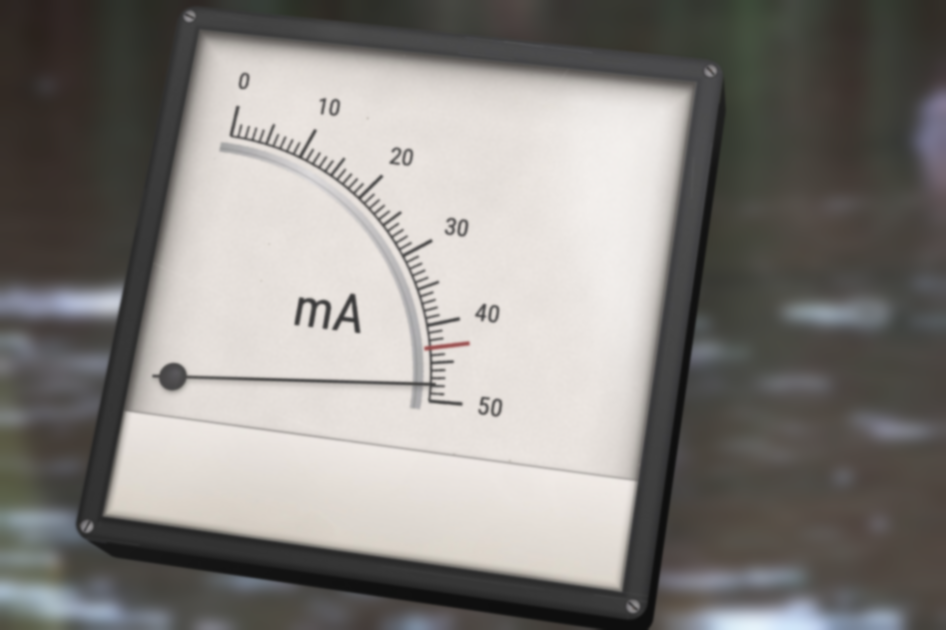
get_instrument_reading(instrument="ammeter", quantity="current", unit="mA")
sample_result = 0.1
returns 48
